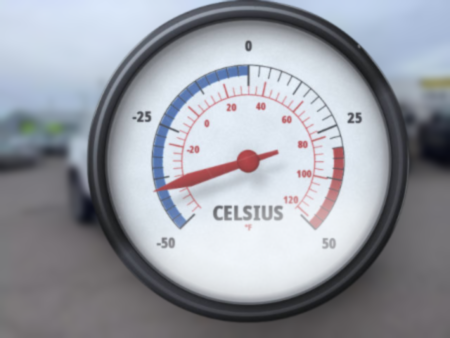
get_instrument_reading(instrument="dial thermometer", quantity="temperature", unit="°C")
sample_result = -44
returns -40
